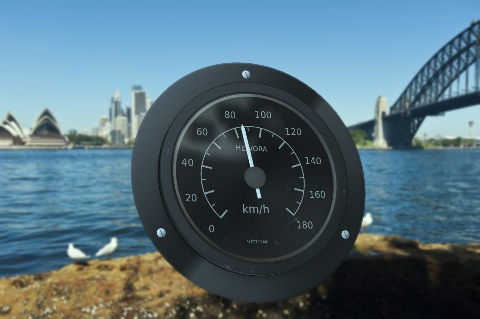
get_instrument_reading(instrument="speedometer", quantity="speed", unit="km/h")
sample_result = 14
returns 85
